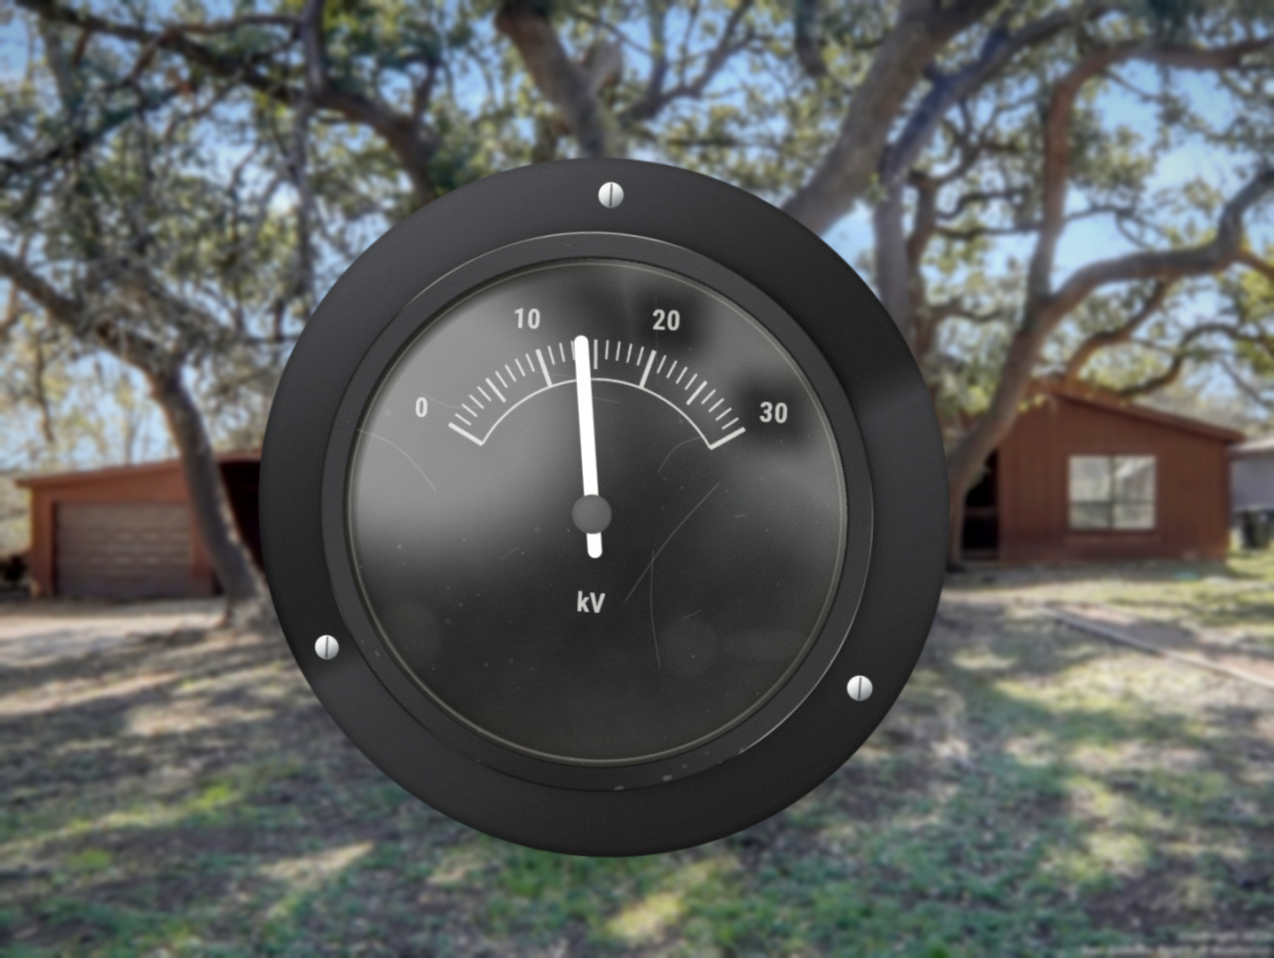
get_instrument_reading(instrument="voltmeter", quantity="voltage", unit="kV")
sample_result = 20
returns 14
